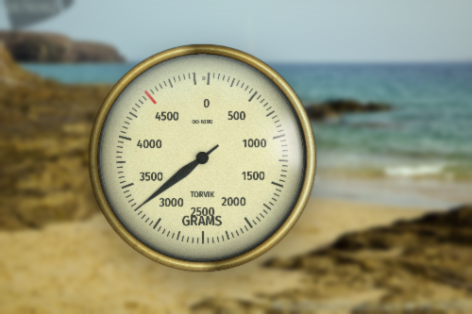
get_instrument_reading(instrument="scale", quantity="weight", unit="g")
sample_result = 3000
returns 3250
